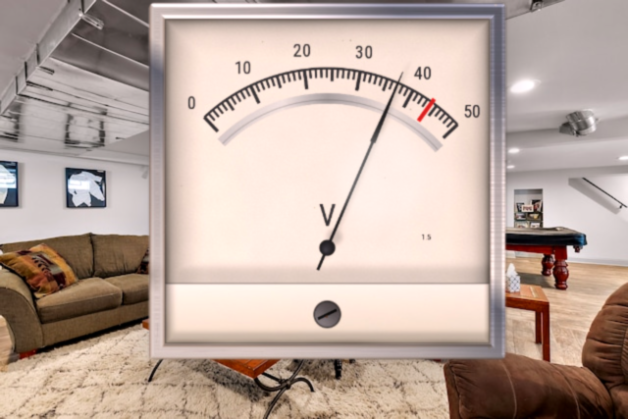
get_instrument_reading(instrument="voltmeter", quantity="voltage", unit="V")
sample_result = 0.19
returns 37
